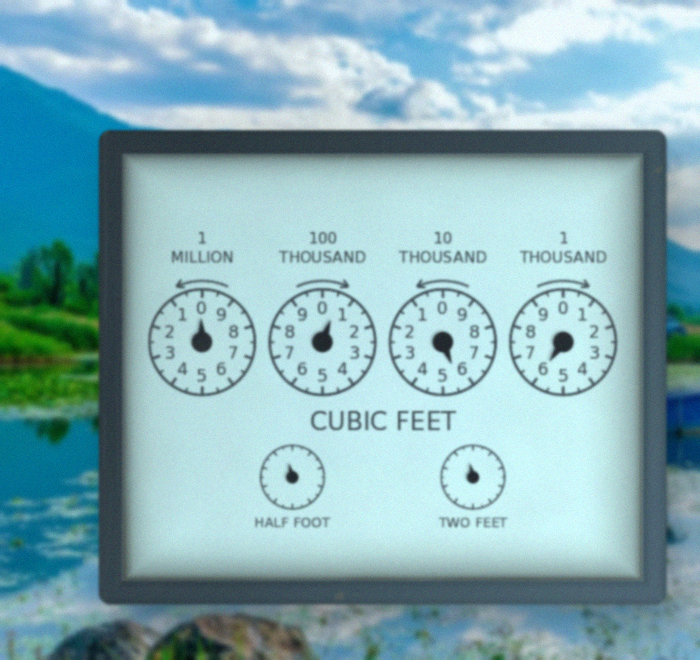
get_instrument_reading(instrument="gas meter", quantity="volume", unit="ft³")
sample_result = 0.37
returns 5600
